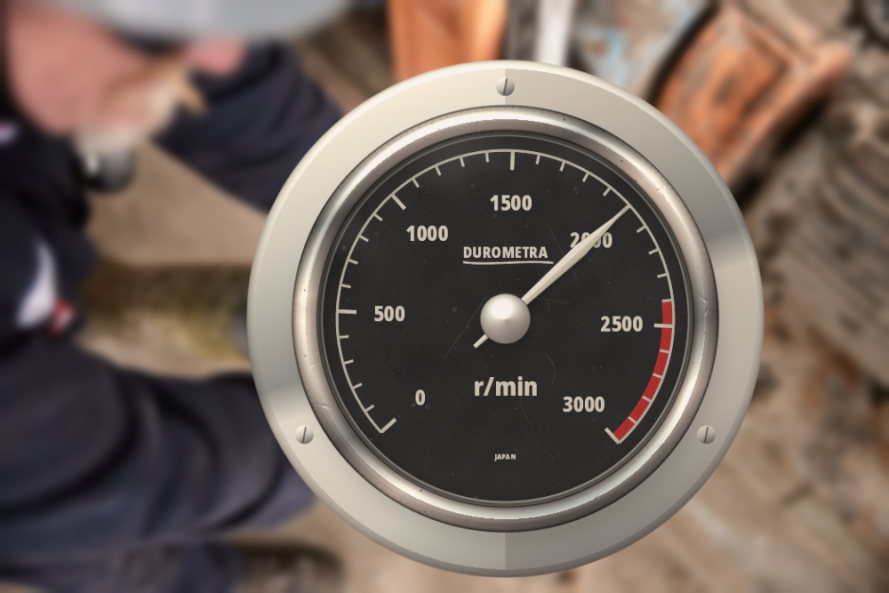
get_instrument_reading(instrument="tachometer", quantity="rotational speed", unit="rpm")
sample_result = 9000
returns 2000
